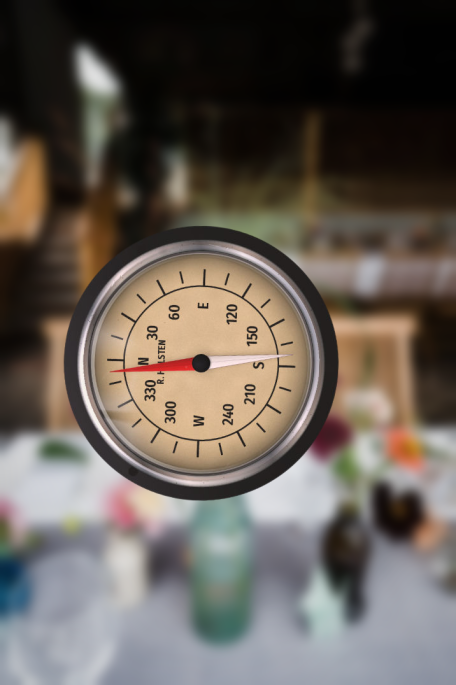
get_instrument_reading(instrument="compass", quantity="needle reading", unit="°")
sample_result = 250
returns 352.5
